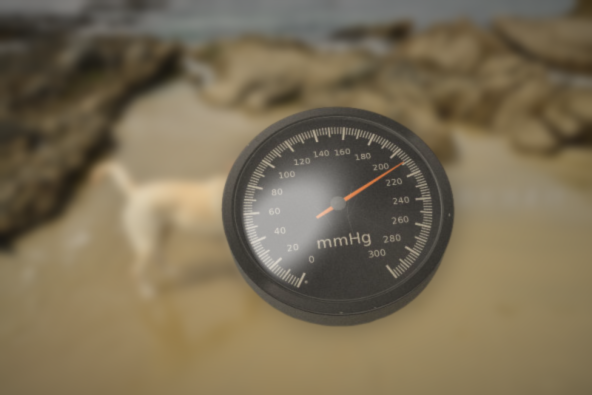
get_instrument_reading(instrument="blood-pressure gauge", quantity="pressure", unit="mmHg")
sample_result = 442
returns 210
